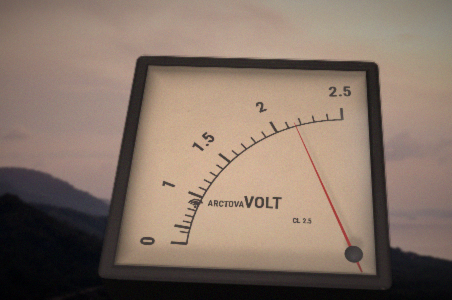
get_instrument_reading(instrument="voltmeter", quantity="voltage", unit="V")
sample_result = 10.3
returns 2.15
